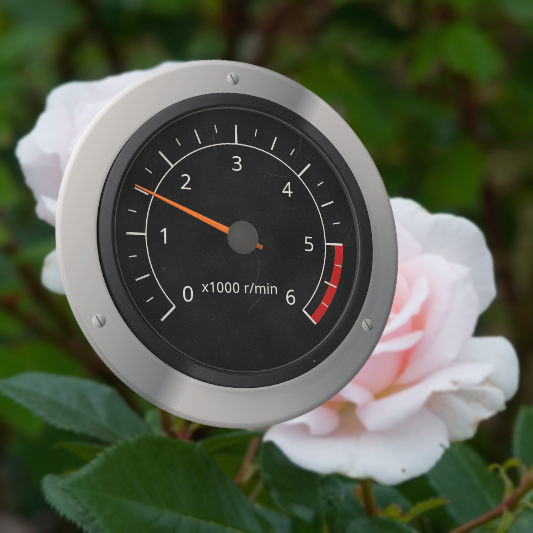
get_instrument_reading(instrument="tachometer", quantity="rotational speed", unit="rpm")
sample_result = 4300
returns 1500
